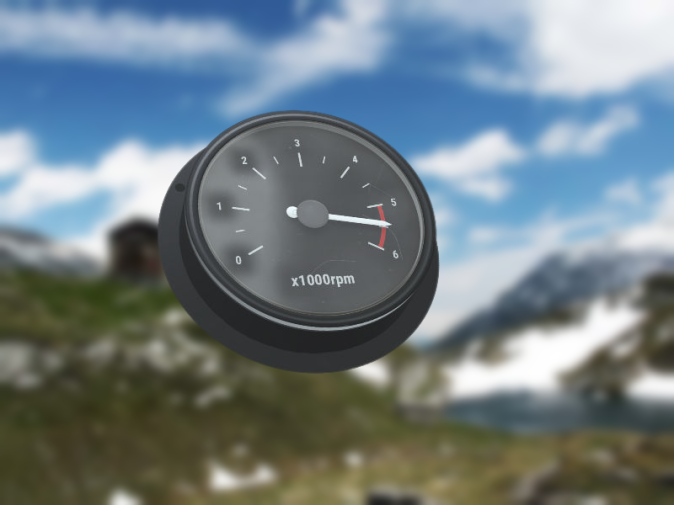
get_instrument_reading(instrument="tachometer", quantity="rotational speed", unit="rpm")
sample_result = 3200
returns 5500
